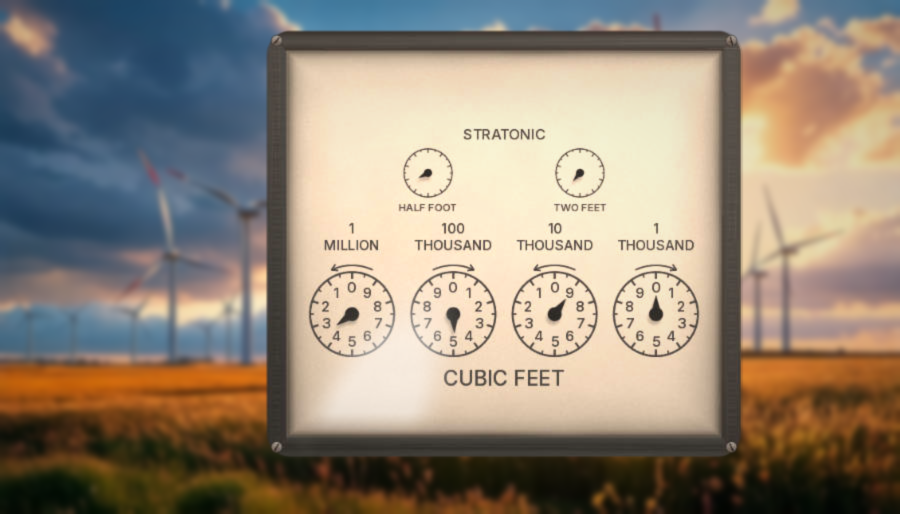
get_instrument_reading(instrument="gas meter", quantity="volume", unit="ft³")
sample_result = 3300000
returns 349000
